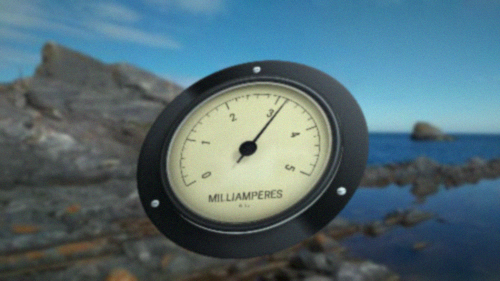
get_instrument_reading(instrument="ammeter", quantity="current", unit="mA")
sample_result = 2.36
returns 3.2
